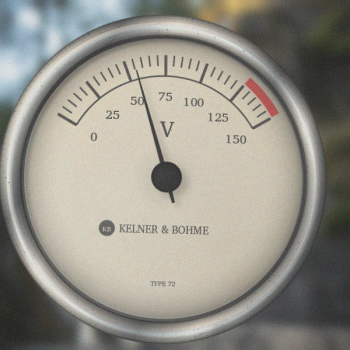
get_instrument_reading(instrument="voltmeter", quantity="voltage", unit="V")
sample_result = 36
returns 55
